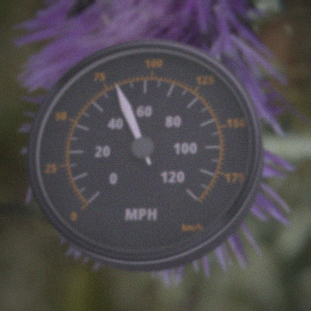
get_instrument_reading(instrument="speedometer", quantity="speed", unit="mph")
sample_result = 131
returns 50
